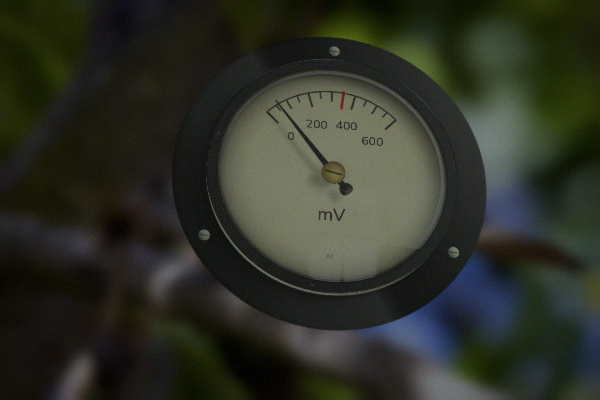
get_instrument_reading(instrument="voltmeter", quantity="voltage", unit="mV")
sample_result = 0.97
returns 50
